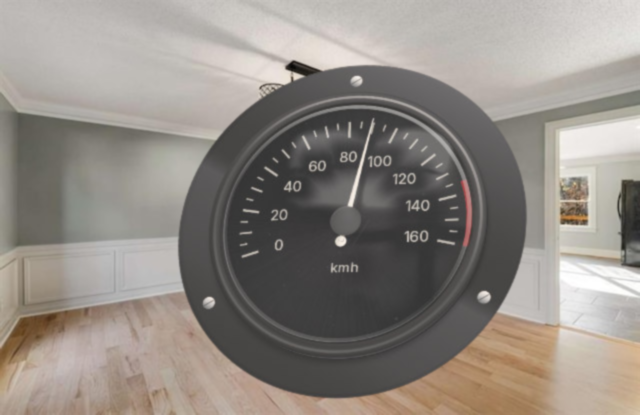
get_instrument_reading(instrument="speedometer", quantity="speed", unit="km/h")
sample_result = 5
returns 90
